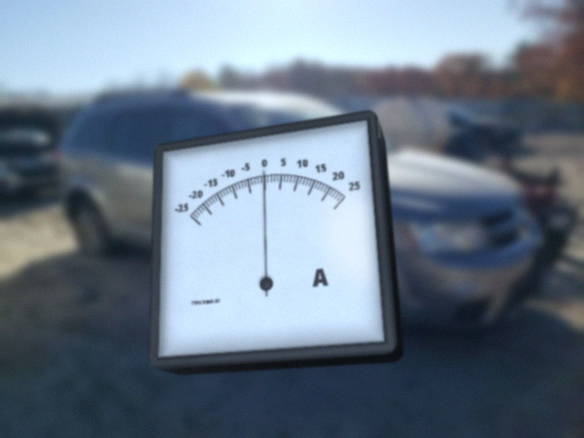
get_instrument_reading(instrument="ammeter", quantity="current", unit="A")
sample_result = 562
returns 0
